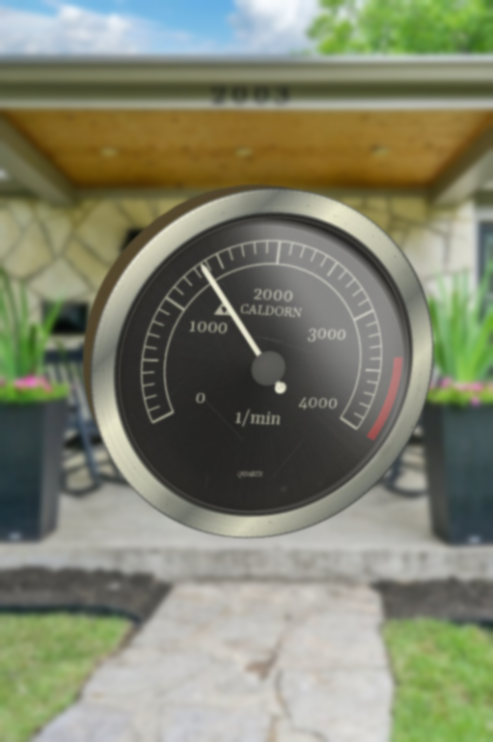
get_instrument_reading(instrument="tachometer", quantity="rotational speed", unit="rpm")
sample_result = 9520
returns 1350
